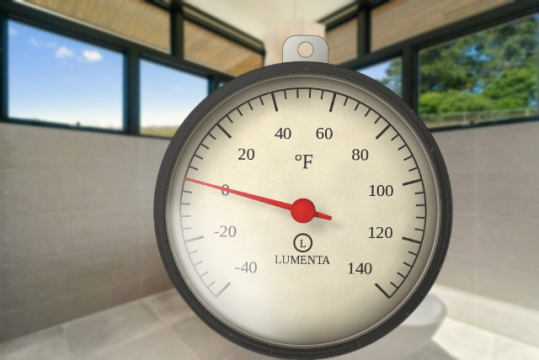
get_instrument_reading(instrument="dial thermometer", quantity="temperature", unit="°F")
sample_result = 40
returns 0
